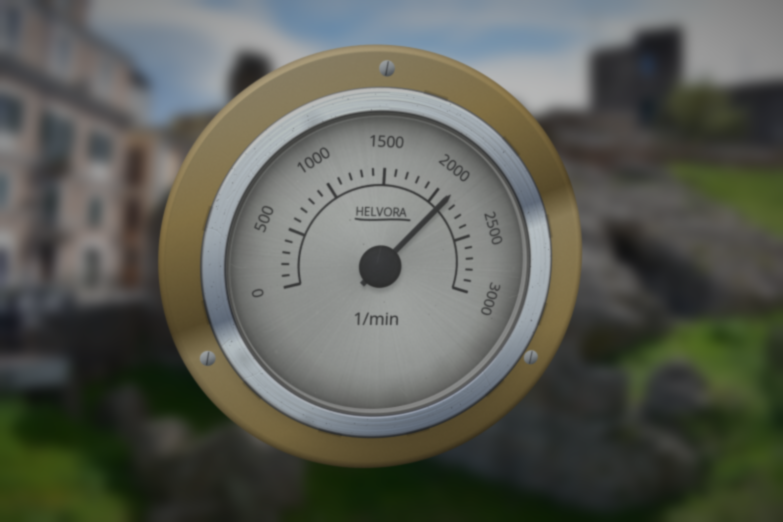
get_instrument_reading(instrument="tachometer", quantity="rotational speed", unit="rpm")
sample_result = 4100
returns 2100
